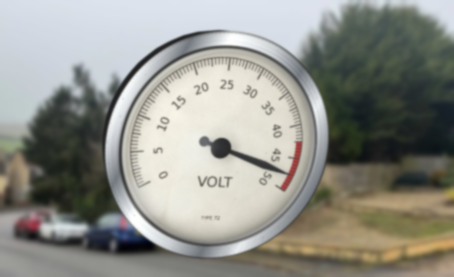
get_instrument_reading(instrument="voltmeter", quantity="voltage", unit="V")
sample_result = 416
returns 47.5
